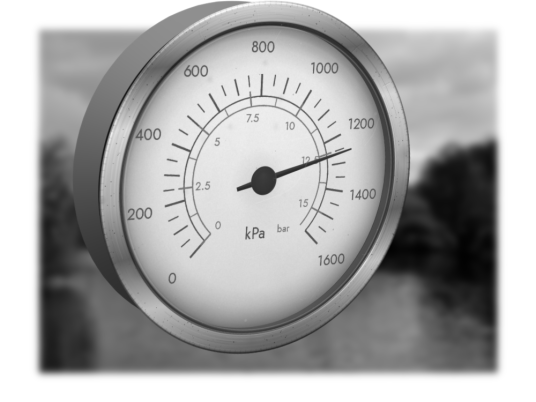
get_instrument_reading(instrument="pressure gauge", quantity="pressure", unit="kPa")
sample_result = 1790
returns 1250
